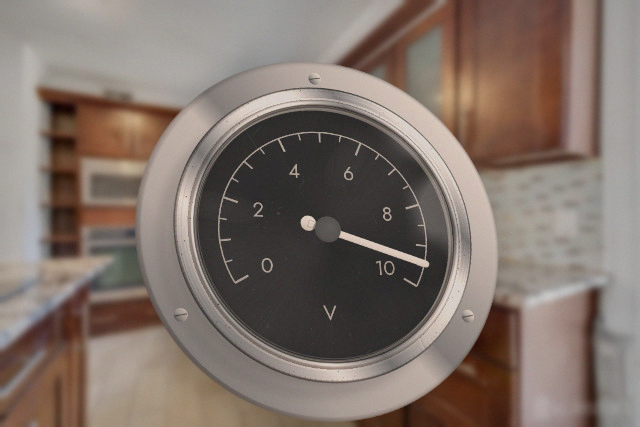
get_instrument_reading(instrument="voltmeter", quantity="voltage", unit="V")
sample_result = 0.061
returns 9.5
